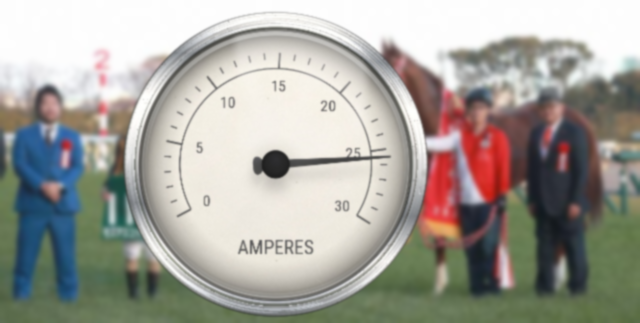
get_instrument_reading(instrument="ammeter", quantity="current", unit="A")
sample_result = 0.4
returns 25.5
